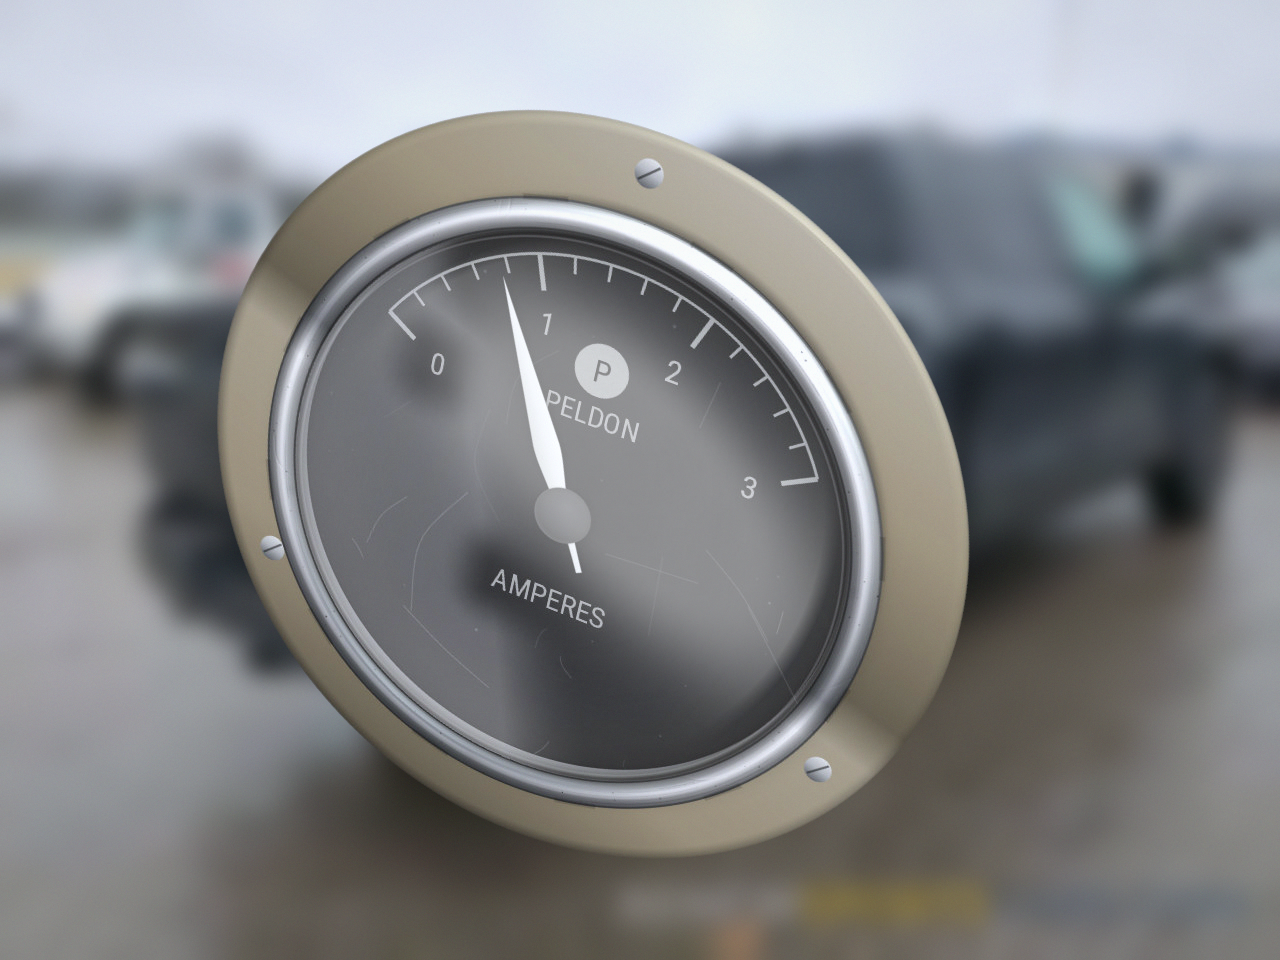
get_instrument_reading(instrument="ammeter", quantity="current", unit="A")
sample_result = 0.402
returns 0.8
